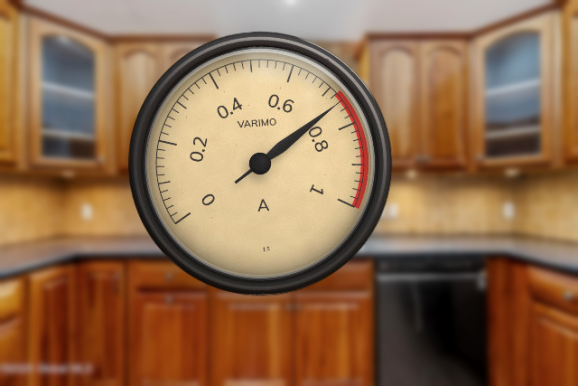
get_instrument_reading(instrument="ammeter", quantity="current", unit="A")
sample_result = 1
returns 0.74
